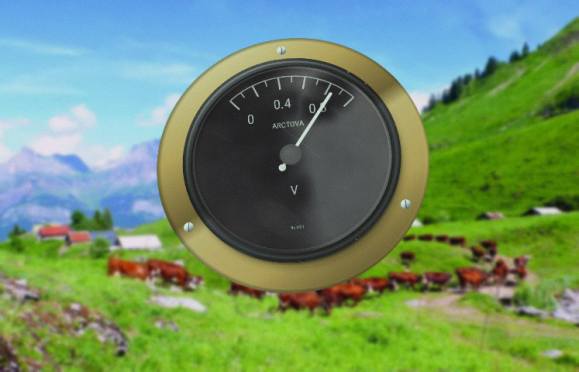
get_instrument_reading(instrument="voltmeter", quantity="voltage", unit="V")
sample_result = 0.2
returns 0.85
